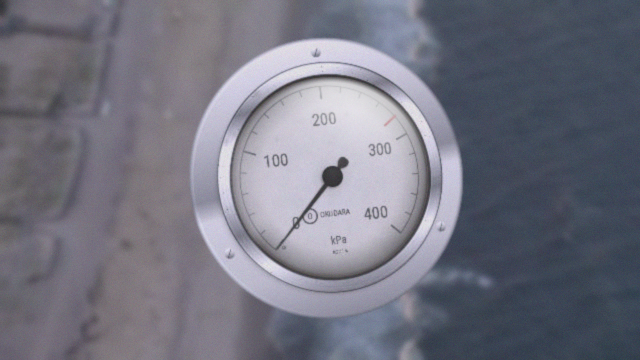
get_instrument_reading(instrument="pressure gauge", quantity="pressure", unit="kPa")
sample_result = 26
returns 0
